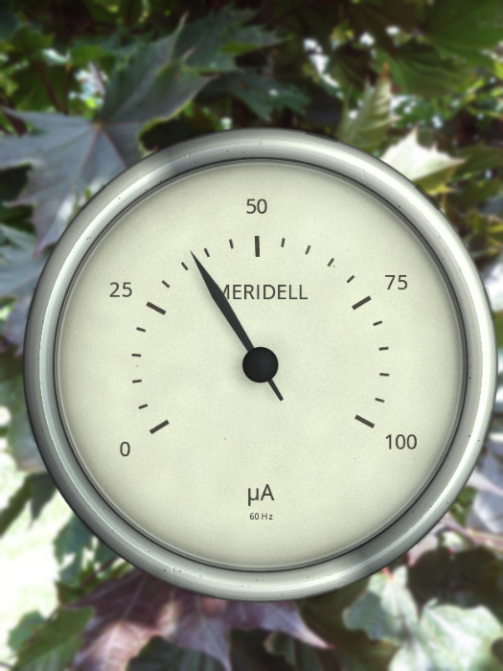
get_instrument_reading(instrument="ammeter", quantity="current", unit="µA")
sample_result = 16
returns 37.5
